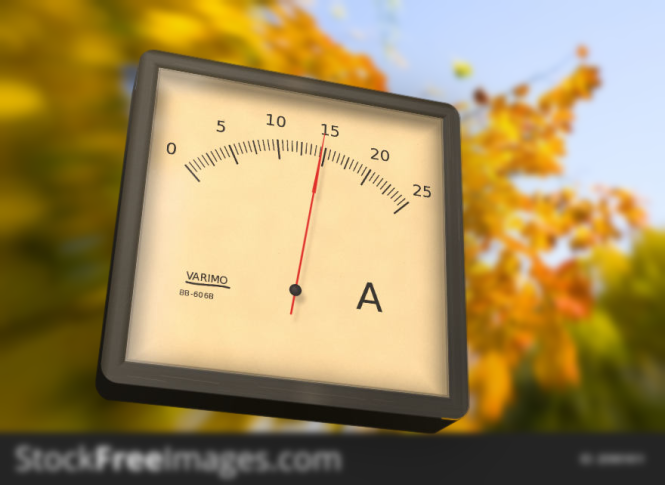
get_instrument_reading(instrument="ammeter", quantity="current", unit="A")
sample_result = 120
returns 14.5
